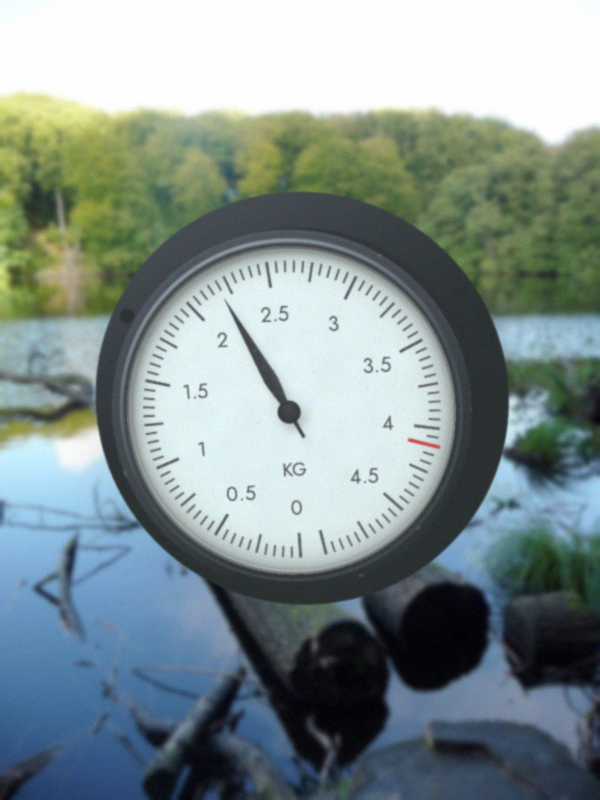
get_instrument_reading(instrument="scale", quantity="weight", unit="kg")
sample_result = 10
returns 2.2
